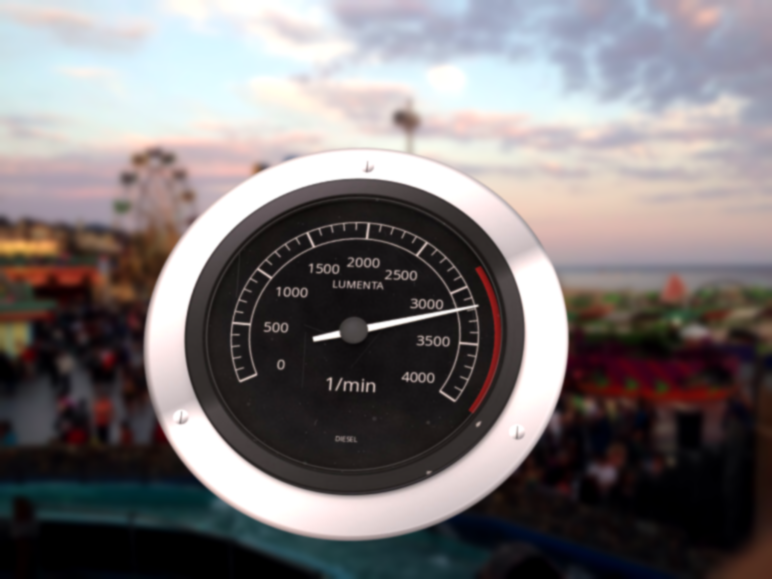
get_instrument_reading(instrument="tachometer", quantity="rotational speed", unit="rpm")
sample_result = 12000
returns 3200
